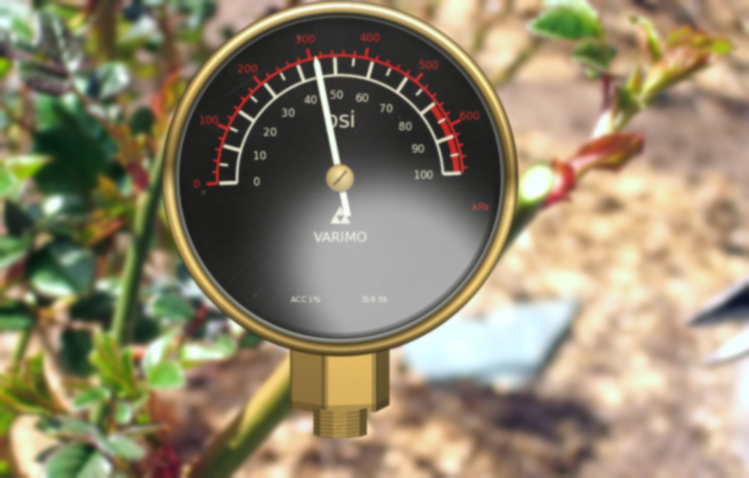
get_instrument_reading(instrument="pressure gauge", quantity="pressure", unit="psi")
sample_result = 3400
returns 45
